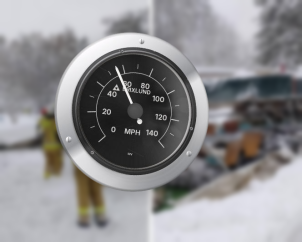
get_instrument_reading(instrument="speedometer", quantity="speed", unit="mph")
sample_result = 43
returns 55
